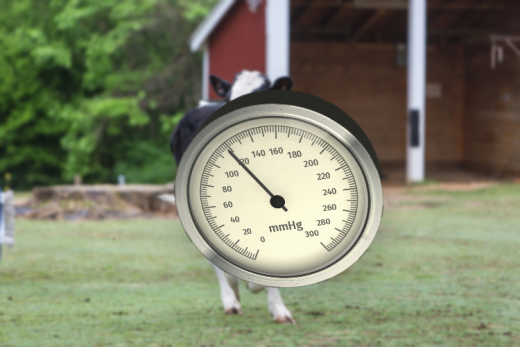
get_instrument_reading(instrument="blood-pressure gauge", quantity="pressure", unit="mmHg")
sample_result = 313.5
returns 120
